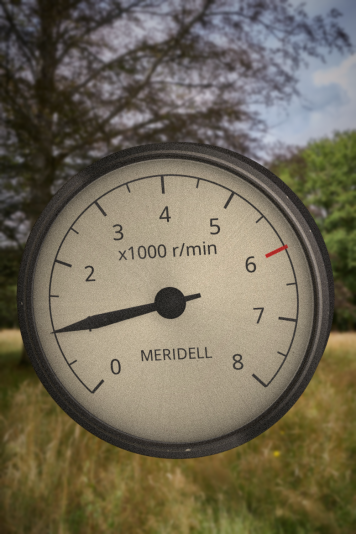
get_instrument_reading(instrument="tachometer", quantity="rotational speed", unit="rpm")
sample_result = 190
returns 1000
